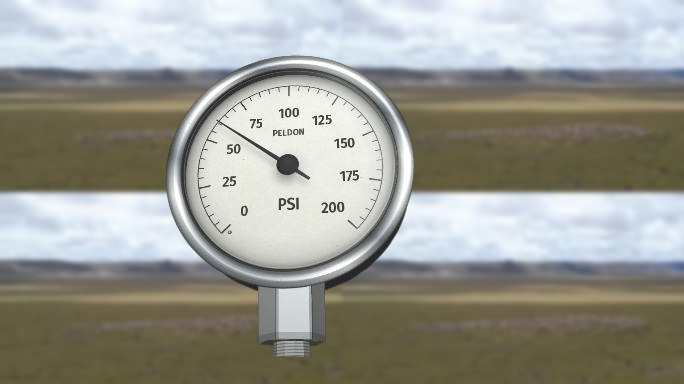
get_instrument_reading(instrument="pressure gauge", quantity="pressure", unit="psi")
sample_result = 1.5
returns 60
